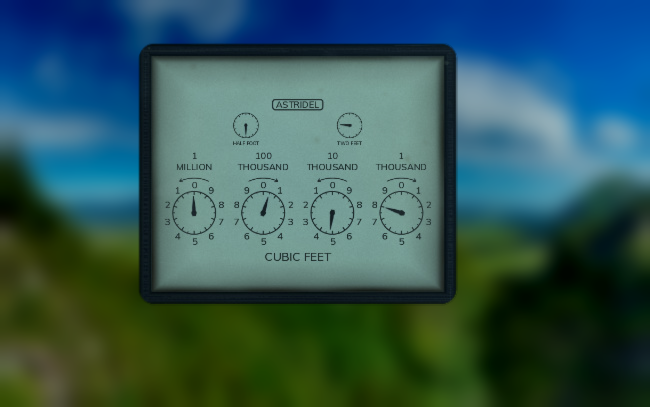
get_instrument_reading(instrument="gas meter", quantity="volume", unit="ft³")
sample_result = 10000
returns 4800
